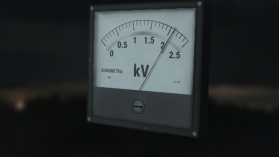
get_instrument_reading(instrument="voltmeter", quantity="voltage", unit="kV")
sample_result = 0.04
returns 2.1
